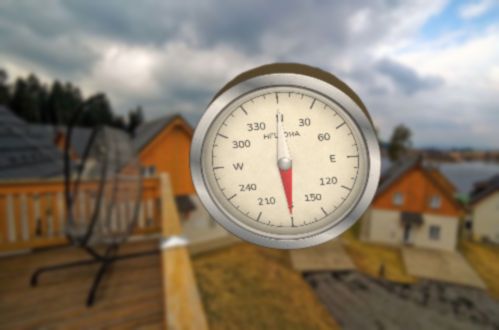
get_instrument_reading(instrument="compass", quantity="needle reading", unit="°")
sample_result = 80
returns 180
